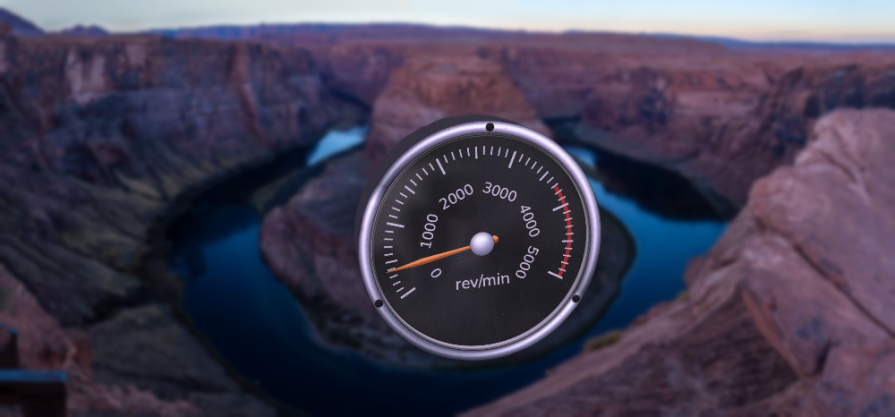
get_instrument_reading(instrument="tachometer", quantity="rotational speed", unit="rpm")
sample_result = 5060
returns 400
